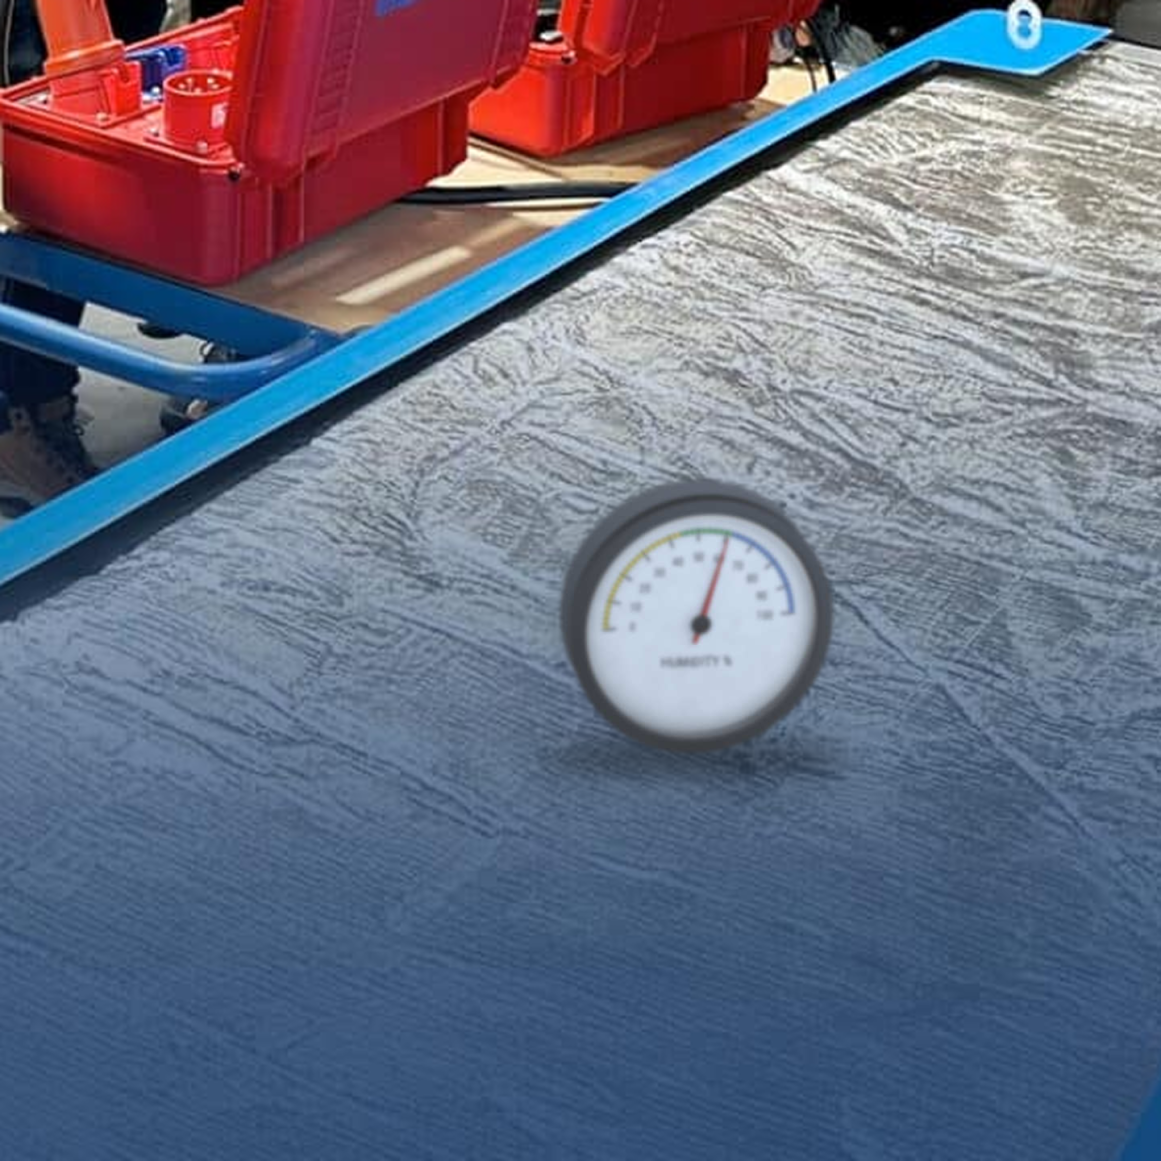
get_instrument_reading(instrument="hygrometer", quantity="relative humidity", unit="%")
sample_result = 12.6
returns 60
